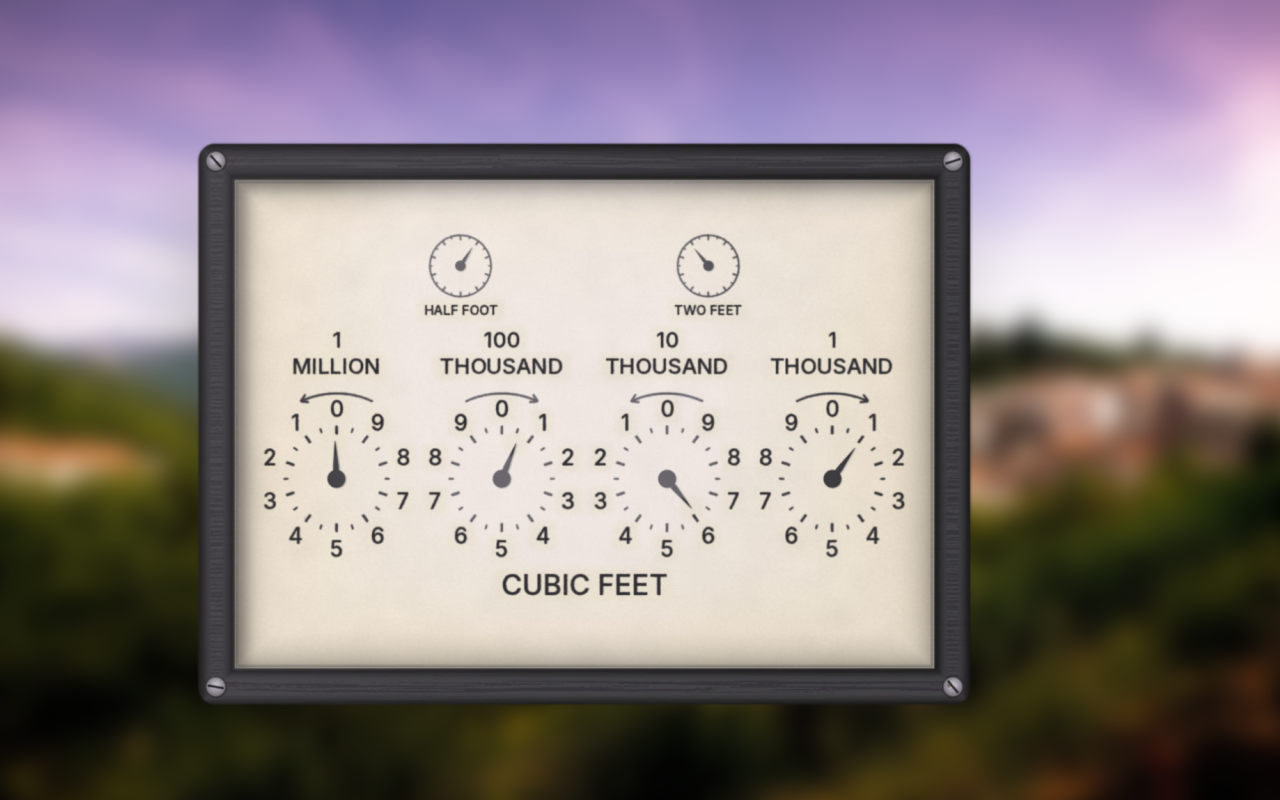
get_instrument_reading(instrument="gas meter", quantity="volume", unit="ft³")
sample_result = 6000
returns 6100
